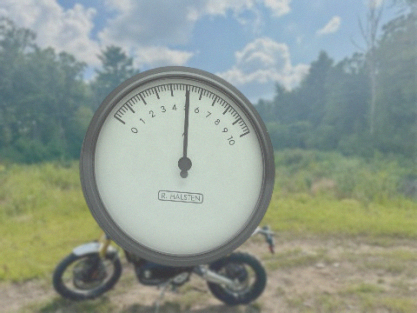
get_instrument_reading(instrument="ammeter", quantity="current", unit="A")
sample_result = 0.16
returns 5
